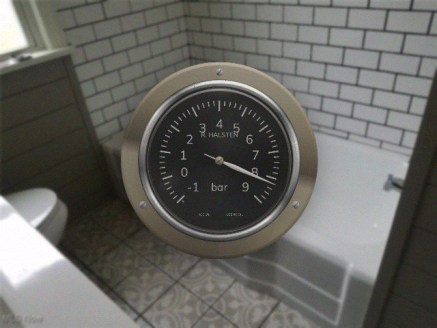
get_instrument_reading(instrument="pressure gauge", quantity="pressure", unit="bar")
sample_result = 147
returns 8.2
